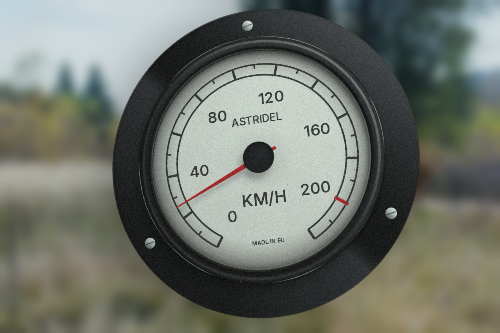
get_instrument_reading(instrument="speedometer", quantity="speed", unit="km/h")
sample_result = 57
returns 25
